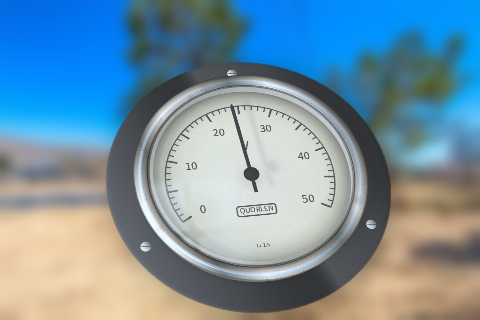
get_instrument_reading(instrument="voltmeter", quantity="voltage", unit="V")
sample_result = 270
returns 24
